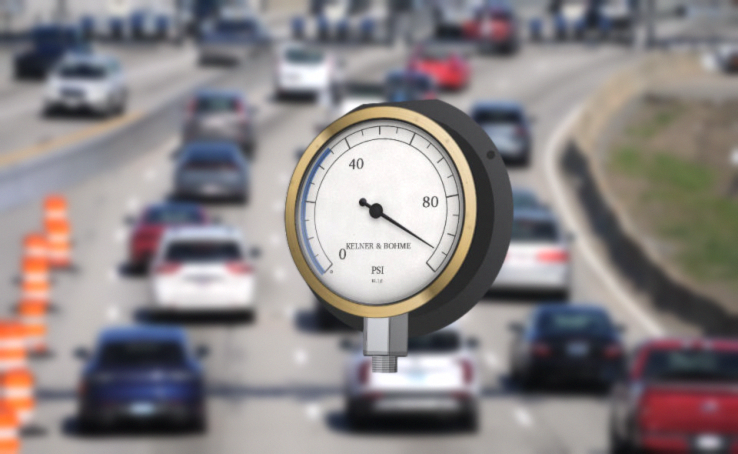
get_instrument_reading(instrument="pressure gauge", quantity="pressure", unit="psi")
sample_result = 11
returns 95
